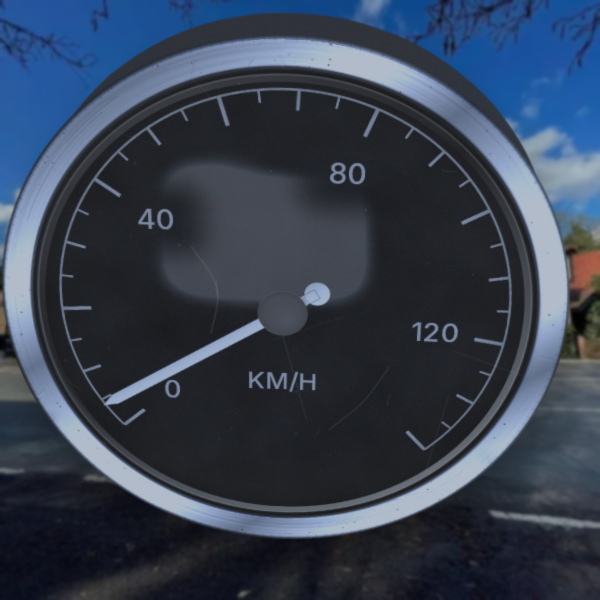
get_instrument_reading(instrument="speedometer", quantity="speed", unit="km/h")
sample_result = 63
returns 5
